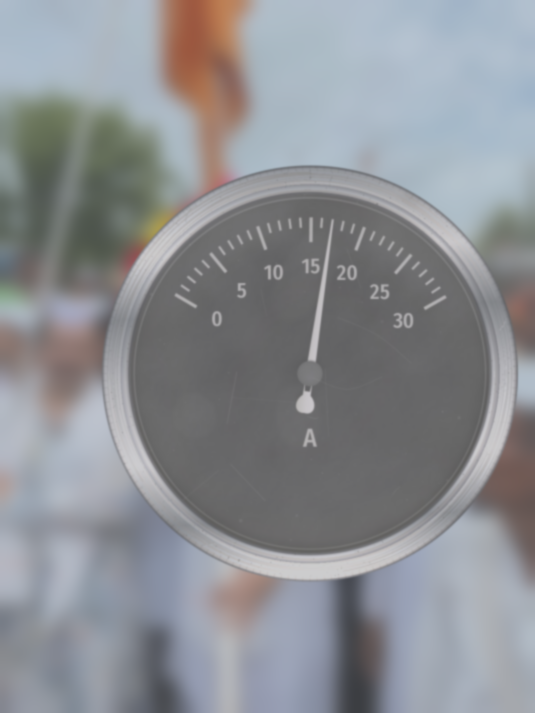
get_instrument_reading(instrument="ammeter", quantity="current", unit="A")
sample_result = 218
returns 17
